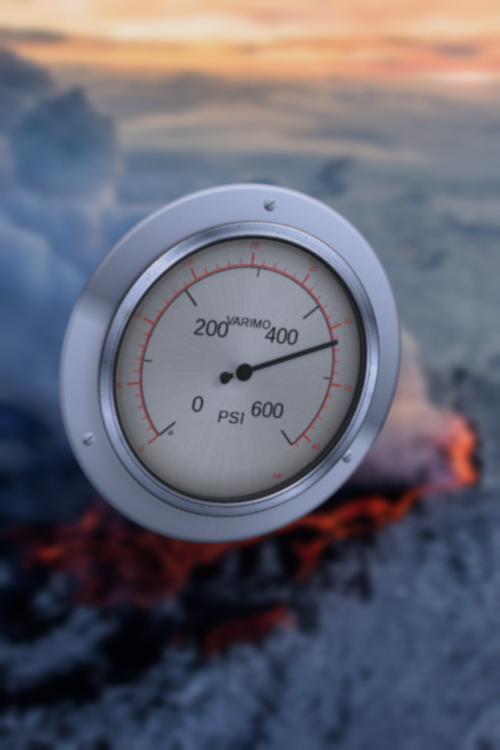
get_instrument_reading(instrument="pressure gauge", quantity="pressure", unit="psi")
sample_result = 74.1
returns 450
